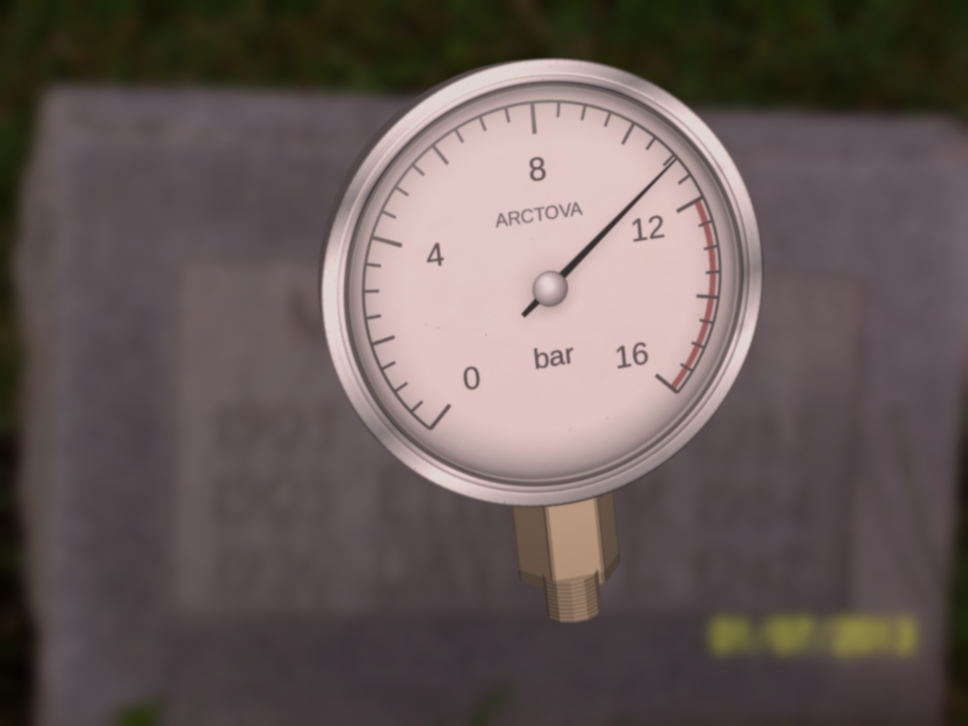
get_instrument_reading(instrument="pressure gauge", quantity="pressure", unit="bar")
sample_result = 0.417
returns 11
